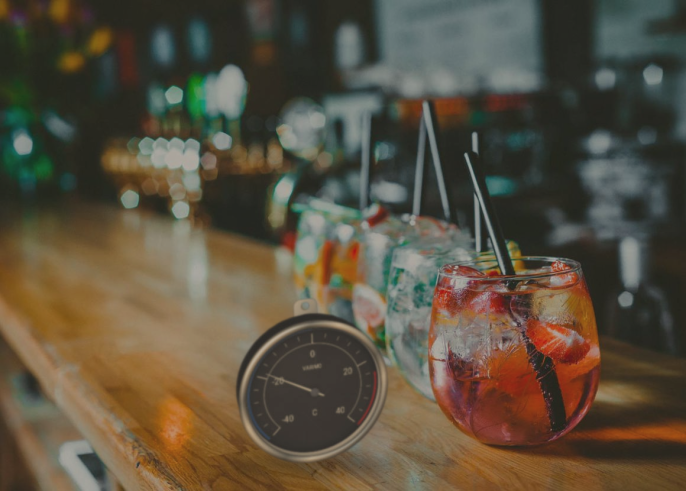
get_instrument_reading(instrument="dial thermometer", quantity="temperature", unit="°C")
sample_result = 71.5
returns -18
